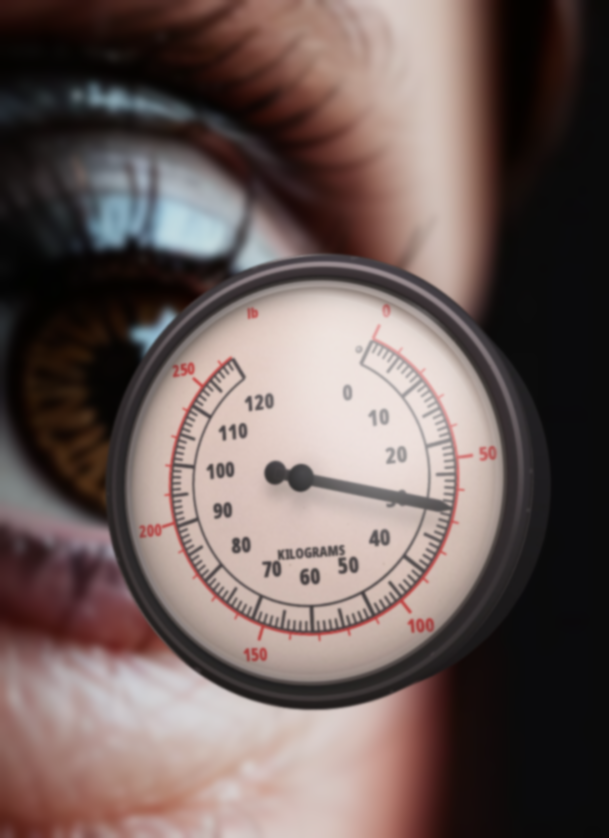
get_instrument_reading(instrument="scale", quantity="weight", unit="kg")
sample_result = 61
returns 30
